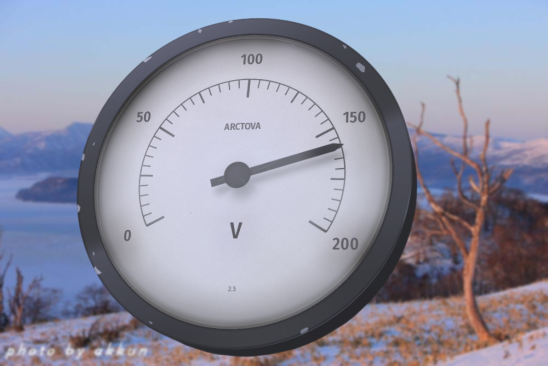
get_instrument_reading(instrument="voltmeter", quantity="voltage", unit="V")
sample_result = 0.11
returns 160
